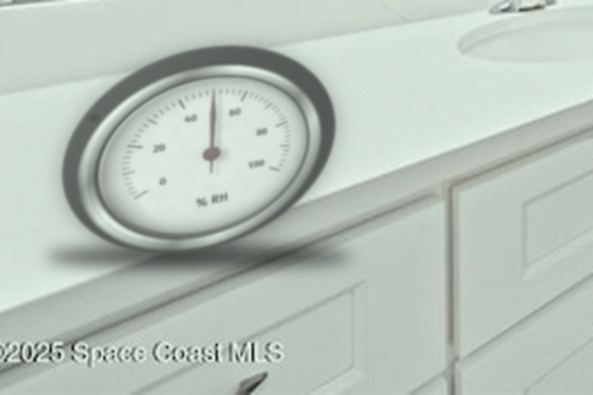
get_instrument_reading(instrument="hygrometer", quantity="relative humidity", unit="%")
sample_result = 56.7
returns 50
